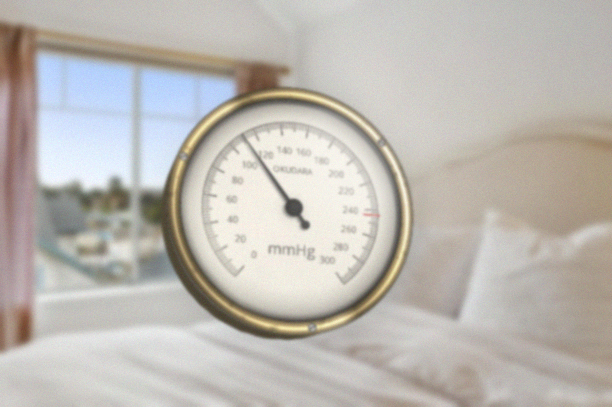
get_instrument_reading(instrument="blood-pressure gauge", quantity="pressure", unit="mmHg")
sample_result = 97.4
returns 110
